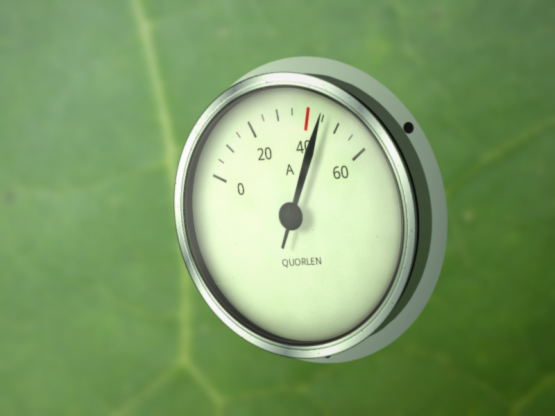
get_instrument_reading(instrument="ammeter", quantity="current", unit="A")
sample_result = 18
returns 45
